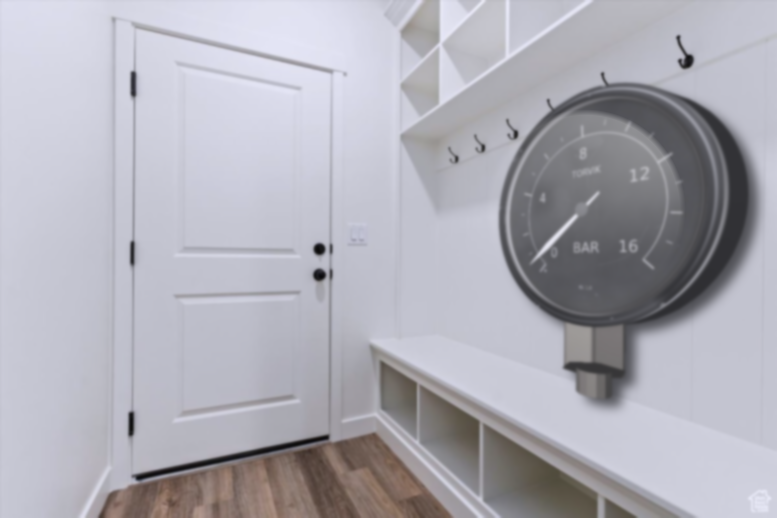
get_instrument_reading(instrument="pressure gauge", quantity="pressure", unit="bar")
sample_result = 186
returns 0.5
